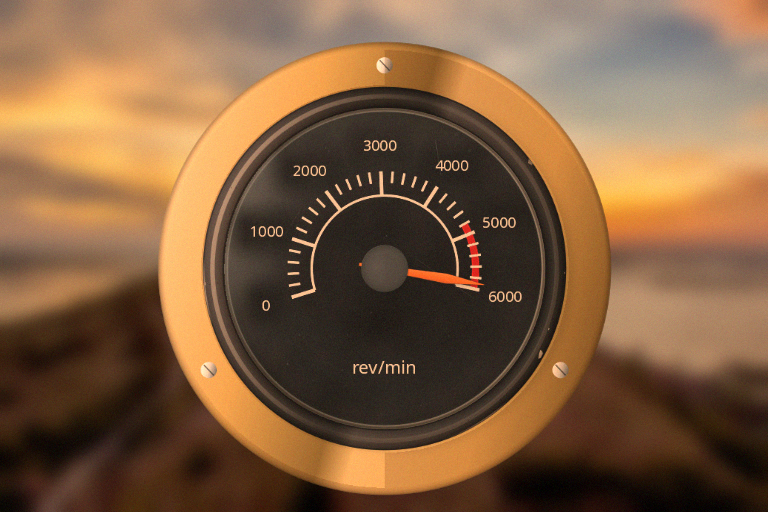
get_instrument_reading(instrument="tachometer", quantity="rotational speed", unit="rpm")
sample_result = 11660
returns 5900
